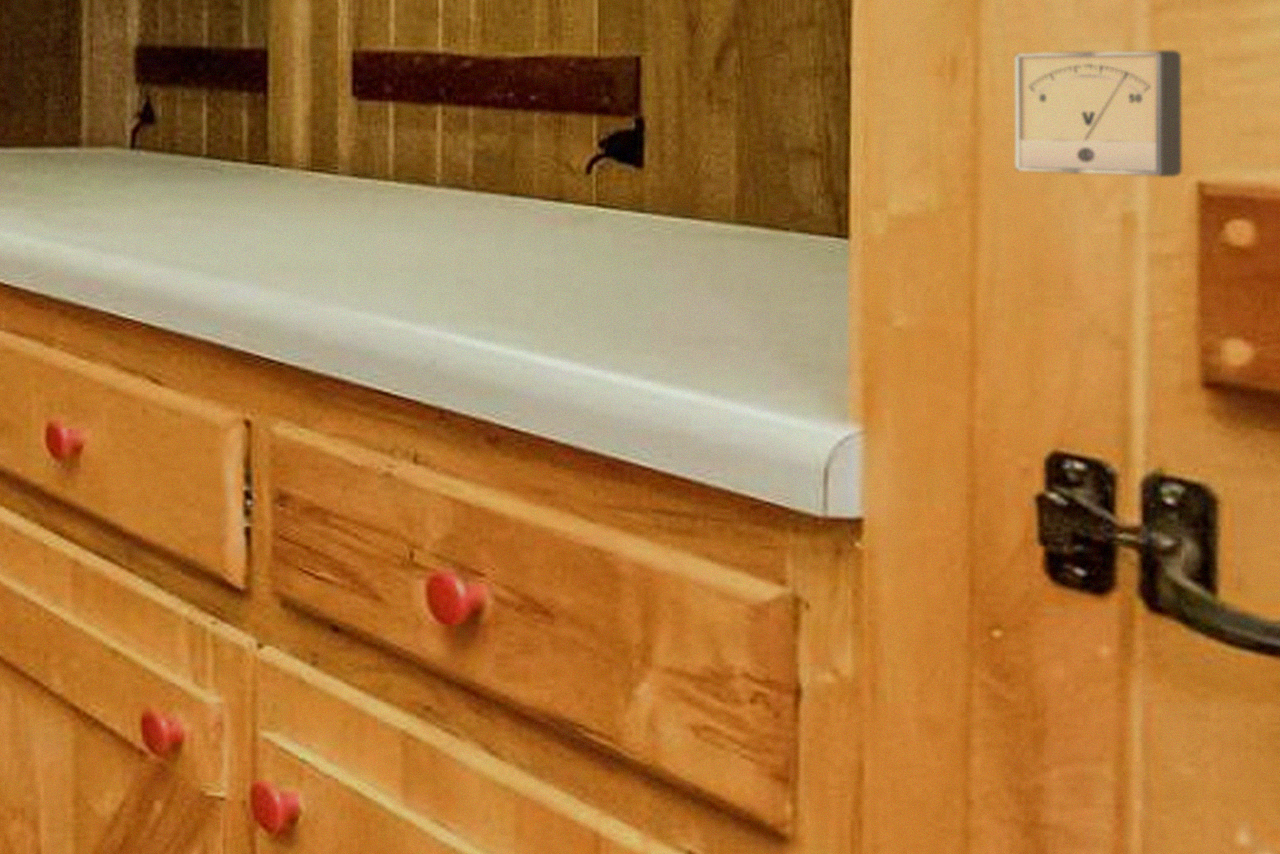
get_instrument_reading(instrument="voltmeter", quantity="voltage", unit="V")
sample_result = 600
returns 40
